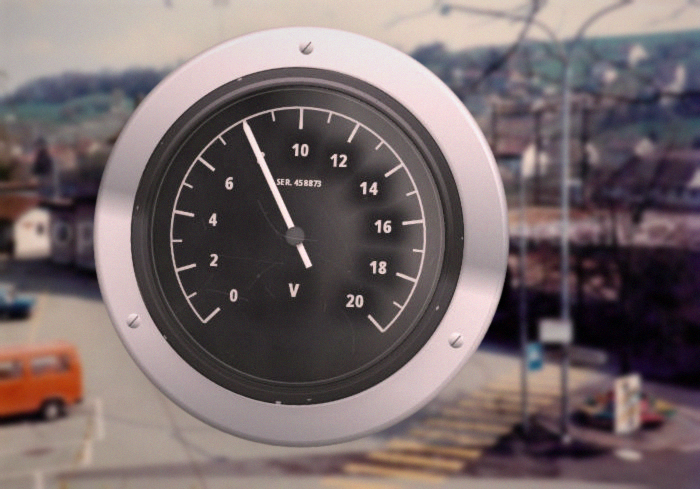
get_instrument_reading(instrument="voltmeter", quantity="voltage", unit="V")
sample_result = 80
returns 8
